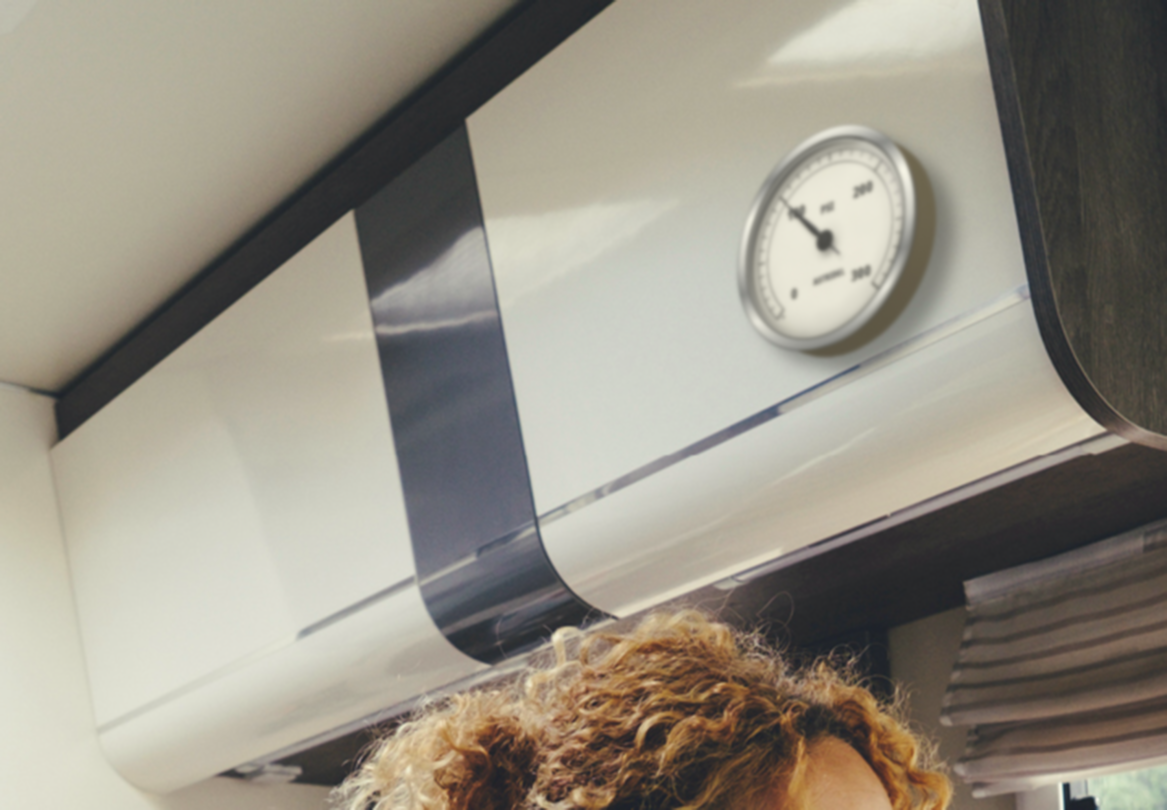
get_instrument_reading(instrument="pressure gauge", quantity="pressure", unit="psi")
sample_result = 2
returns 100
